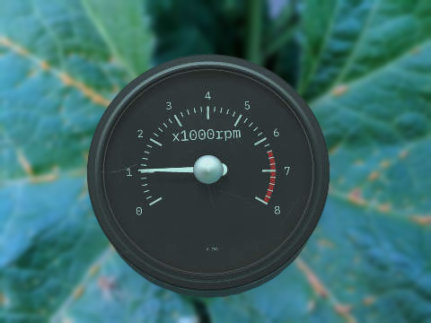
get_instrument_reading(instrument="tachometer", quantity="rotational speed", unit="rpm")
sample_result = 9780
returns 1000
